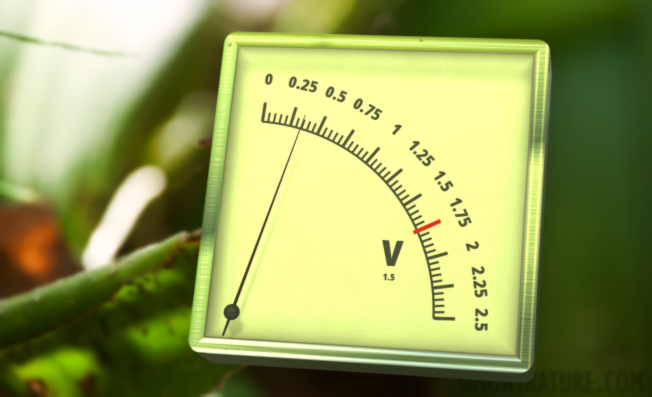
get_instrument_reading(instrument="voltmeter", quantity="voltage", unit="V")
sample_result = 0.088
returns 0.35
